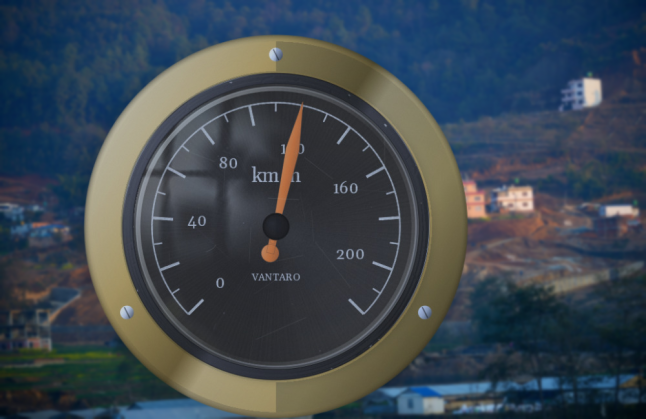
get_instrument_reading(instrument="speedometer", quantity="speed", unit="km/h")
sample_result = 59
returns 120
